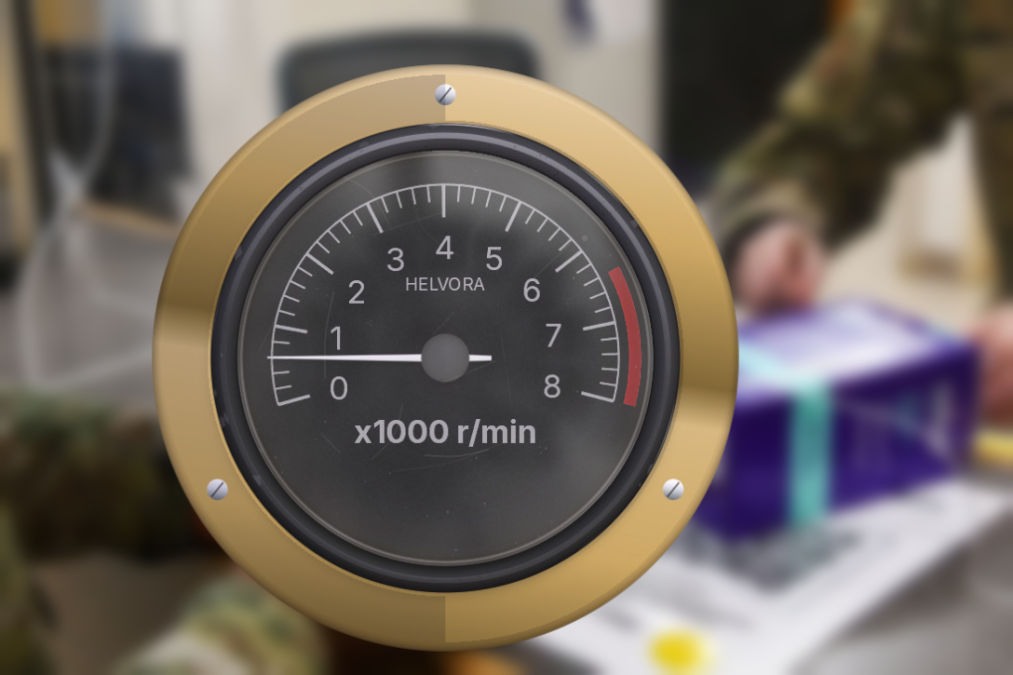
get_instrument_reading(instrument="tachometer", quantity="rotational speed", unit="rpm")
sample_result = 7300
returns 600
